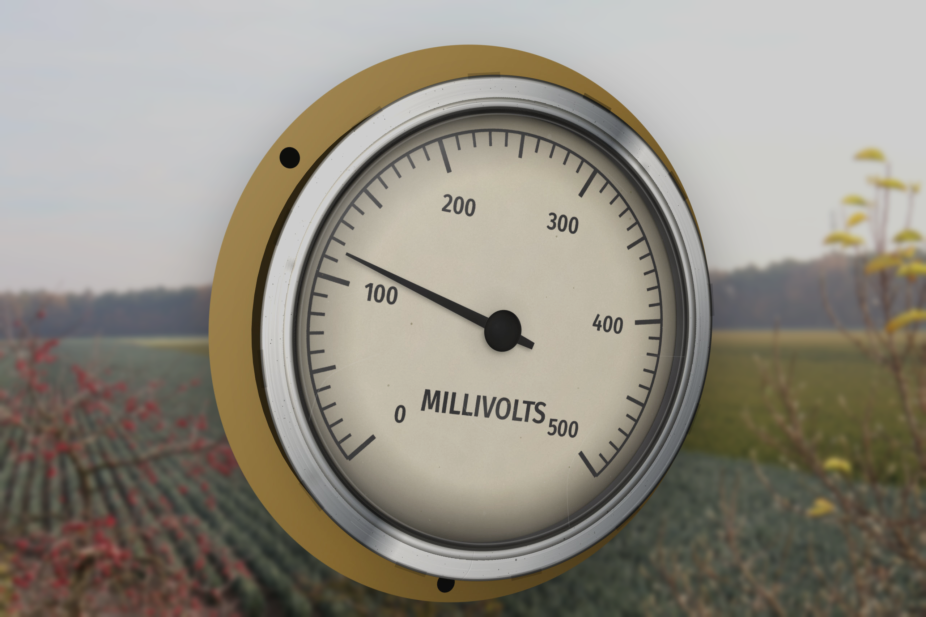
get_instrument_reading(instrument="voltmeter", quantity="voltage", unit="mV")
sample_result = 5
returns 115
